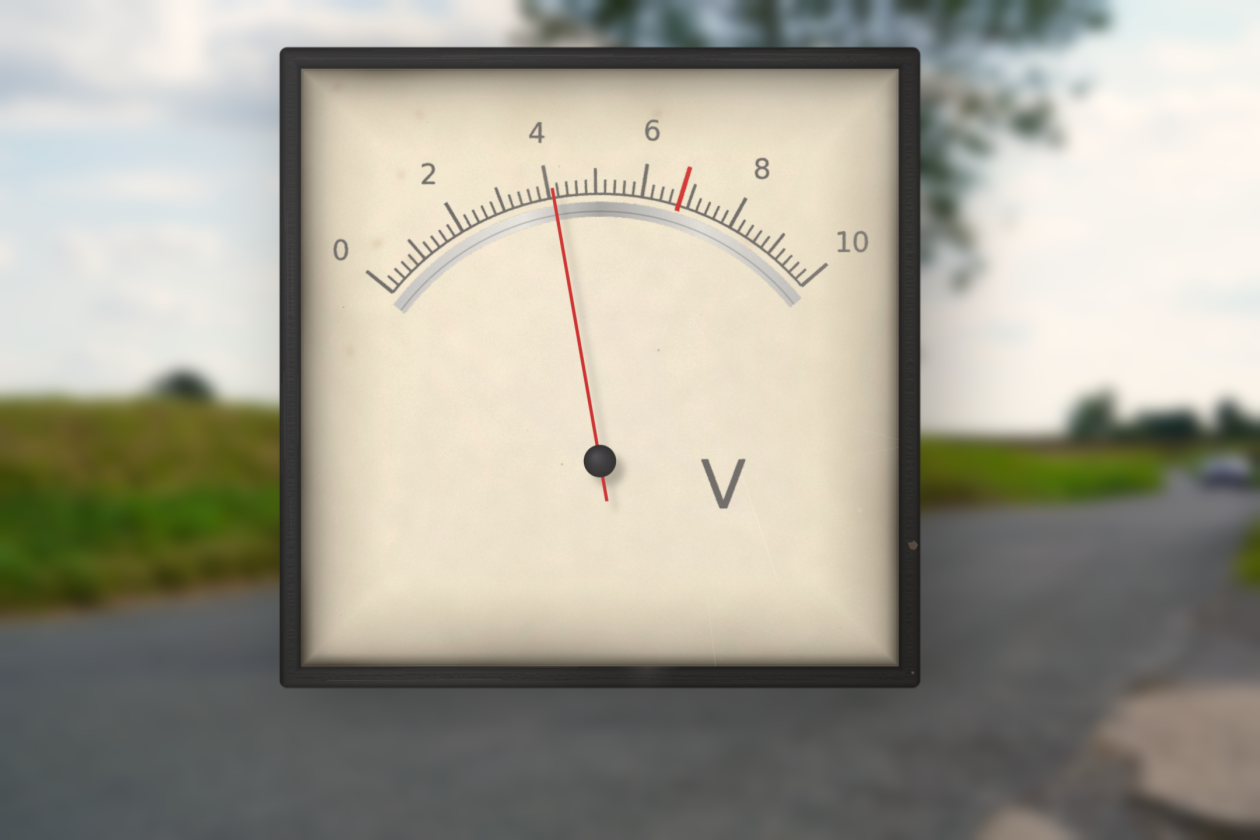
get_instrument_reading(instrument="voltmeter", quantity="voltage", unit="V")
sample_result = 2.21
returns 4.1
